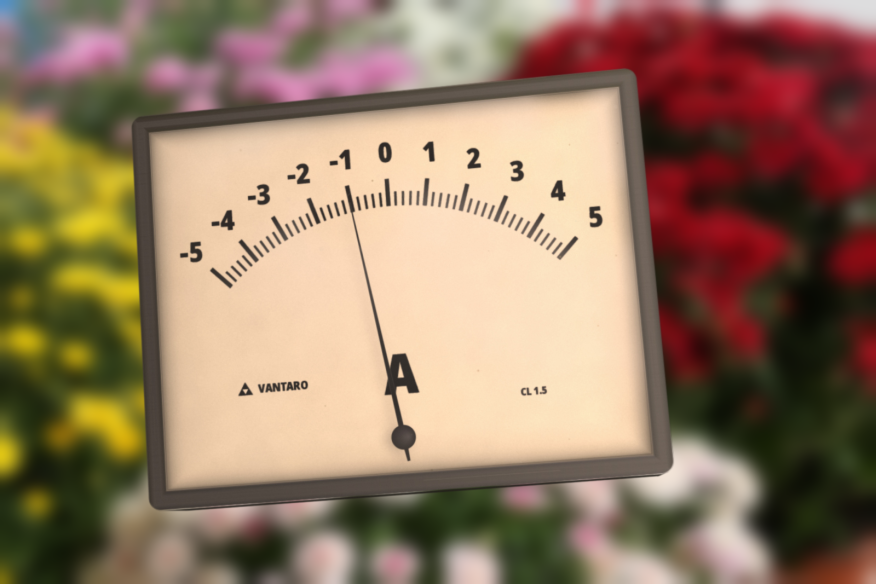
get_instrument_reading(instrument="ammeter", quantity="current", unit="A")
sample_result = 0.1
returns -1
